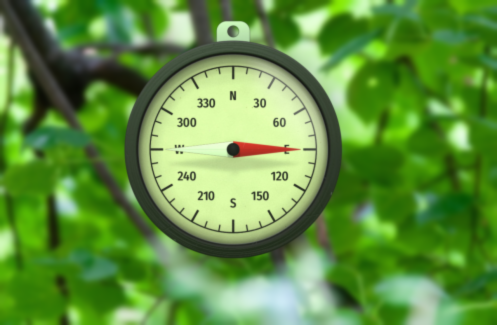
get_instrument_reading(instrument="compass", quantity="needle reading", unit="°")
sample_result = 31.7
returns 90
